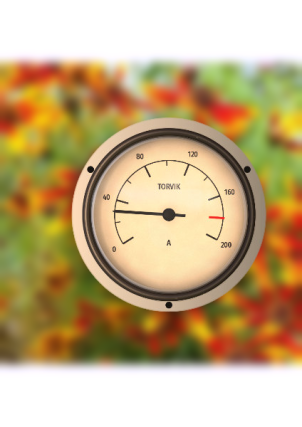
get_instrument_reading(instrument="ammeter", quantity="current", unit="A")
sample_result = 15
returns 30
